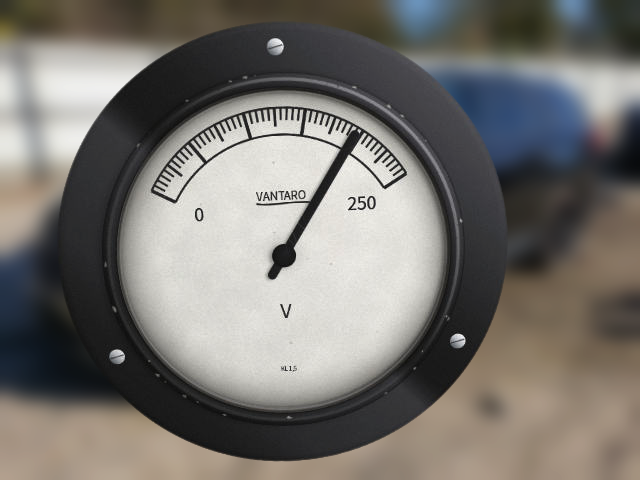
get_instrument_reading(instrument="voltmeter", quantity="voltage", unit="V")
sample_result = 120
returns 195
